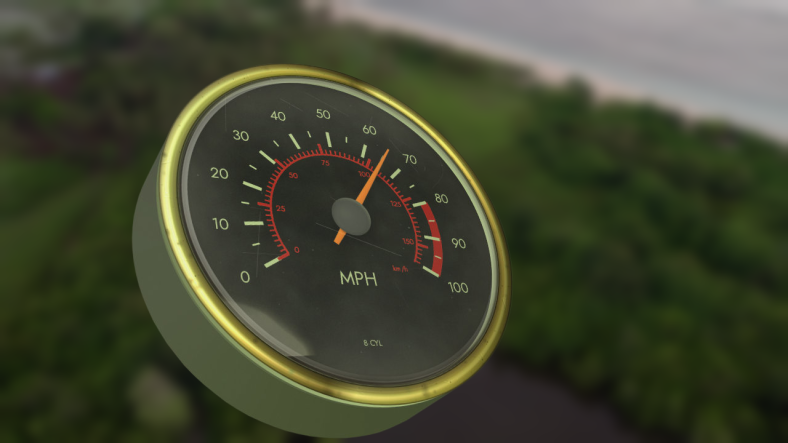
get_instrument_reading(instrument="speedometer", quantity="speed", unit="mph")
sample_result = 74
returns 65
